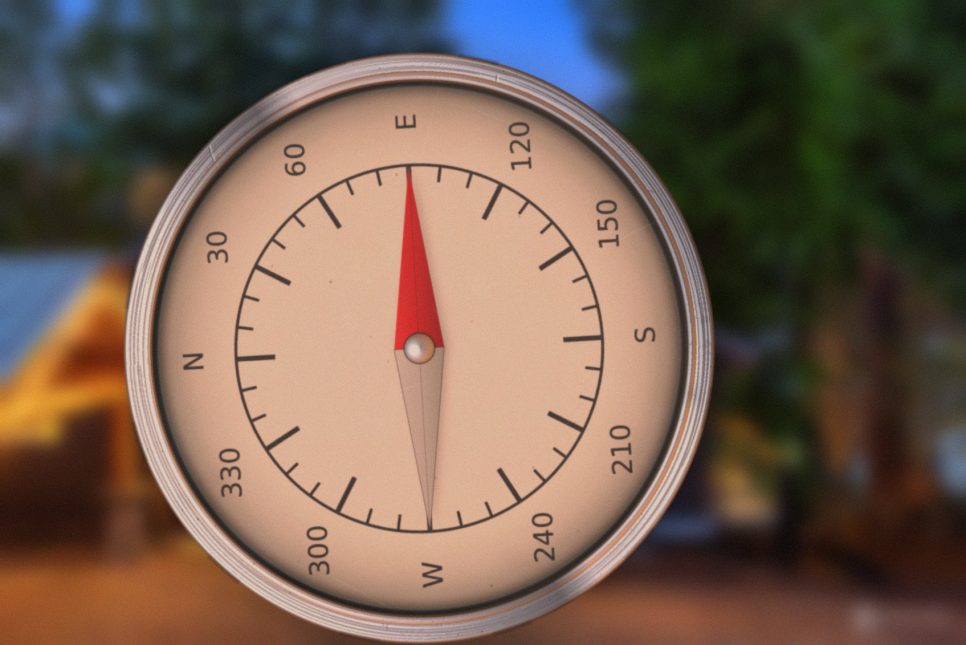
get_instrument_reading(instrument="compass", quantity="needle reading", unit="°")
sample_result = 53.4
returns 90
